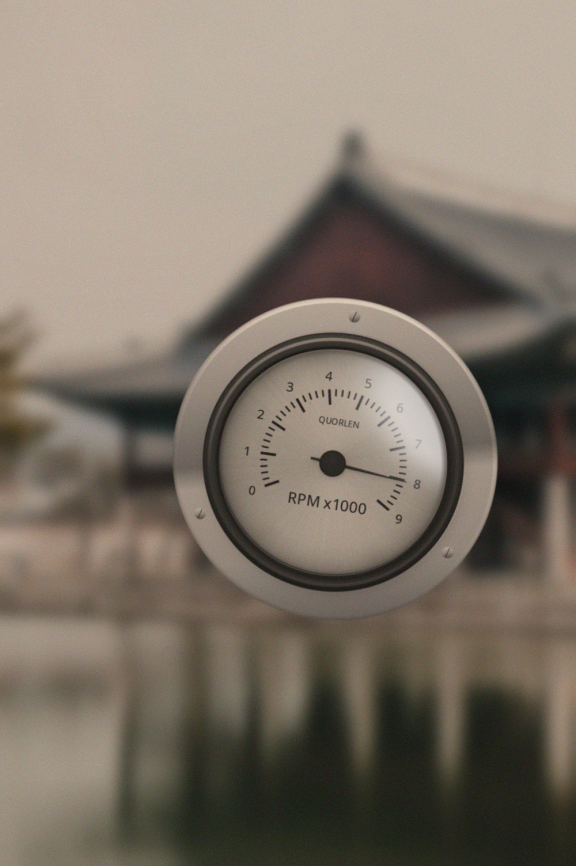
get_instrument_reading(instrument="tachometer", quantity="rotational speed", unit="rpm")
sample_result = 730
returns 8000
